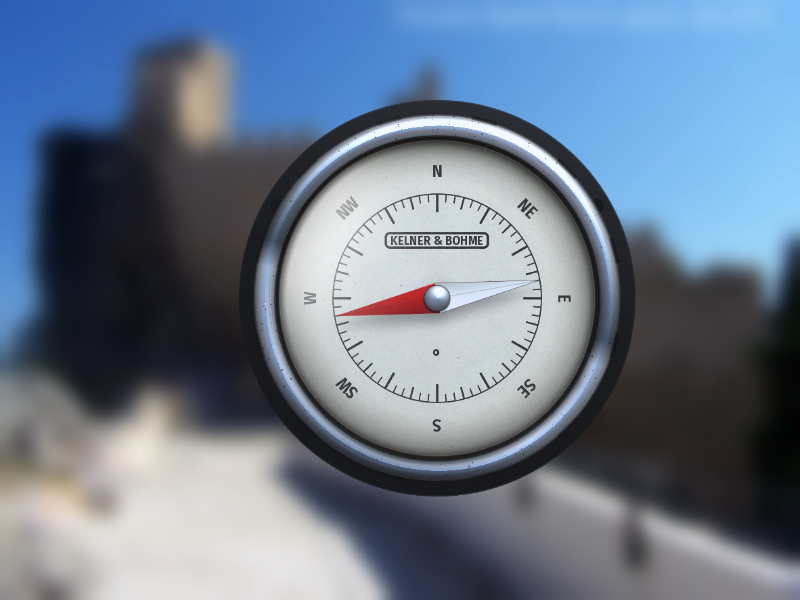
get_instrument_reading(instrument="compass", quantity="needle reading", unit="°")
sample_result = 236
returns 260
